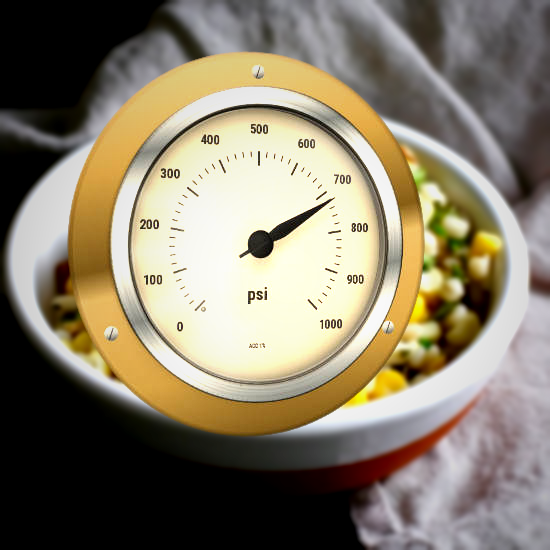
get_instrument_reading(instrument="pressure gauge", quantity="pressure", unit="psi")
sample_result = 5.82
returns 720
